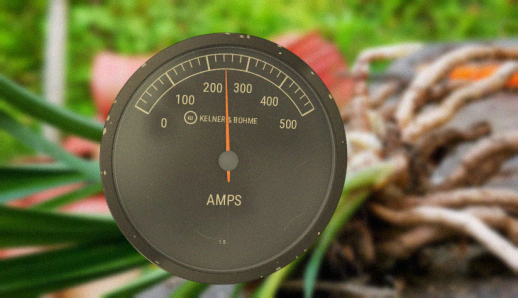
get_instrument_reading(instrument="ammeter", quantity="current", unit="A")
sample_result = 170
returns 240
